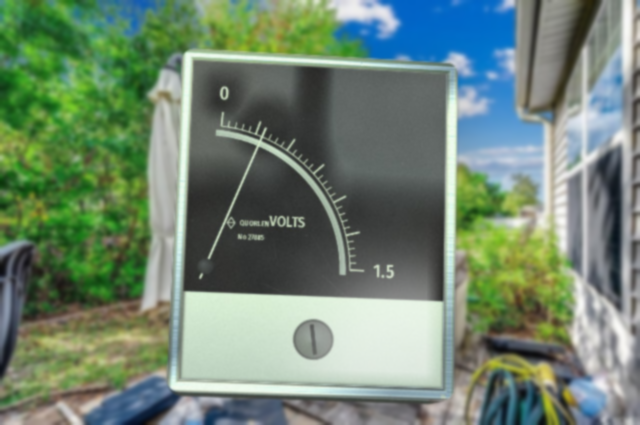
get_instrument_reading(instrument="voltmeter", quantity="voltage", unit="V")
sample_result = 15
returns 0.3
